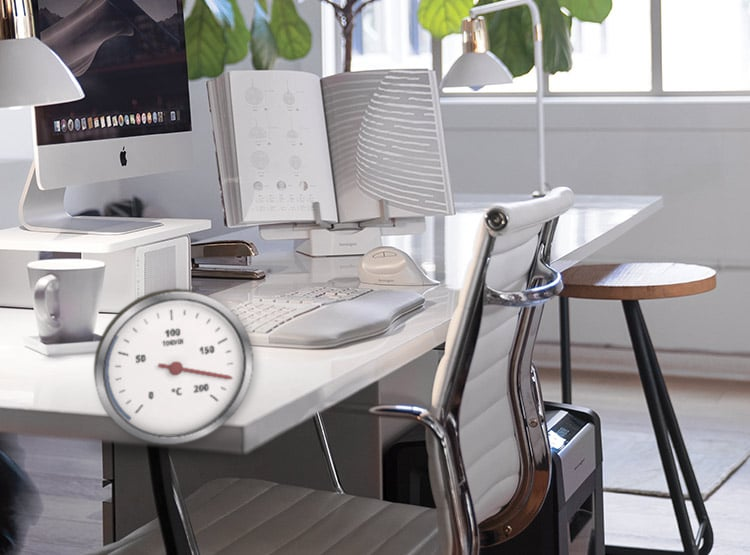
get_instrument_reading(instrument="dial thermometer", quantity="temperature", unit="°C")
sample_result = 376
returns 180
